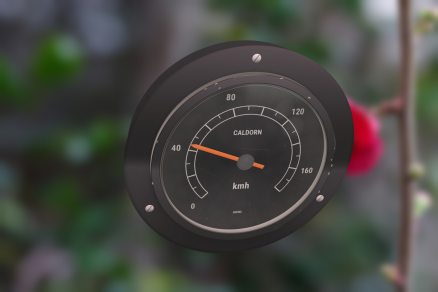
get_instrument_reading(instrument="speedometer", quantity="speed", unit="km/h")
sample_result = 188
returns 45
